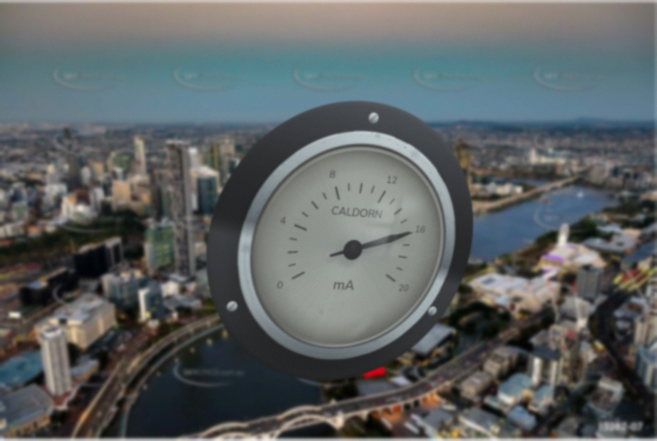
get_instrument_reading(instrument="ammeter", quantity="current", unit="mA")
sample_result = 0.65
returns 16
